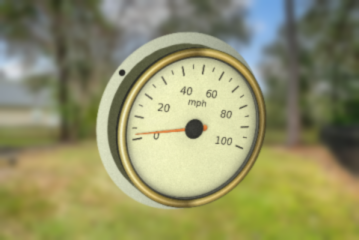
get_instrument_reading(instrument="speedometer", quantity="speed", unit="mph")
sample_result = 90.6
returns 2.5
